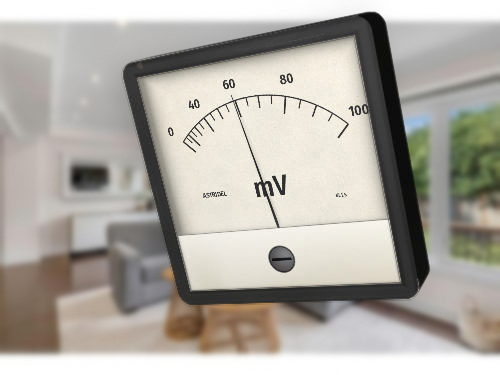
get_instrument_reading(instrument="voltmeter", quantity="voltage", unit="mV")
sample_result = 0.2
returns 60
